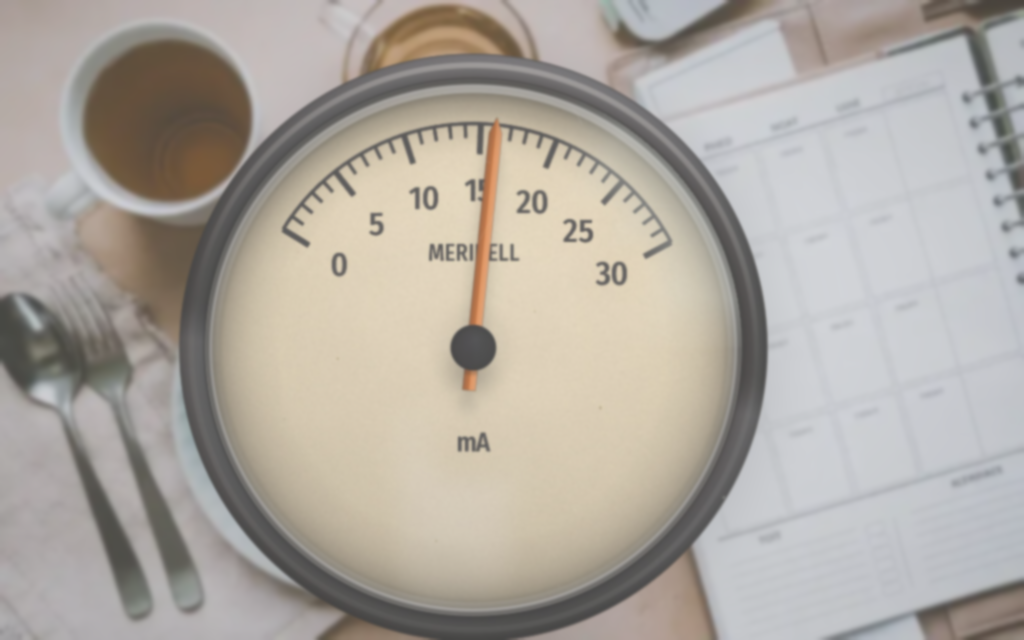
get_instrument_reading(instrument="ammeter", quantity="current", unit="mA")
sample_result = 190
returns 16
